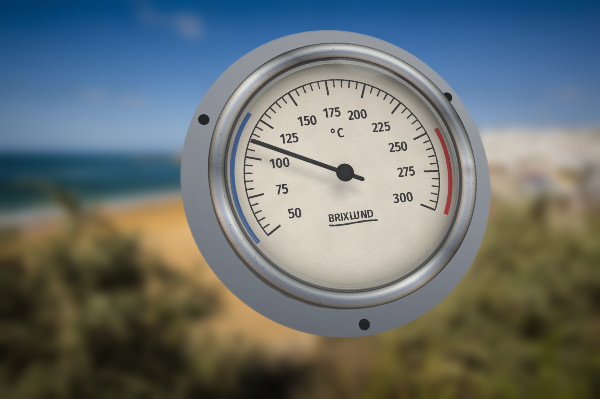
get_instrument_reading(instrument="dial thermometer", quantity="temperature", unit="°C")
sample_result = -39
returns 110
